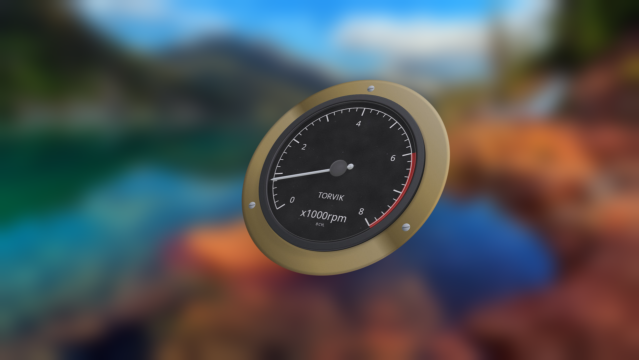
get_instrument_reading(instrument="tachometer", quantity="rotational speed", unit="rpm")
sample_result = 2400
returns 800
